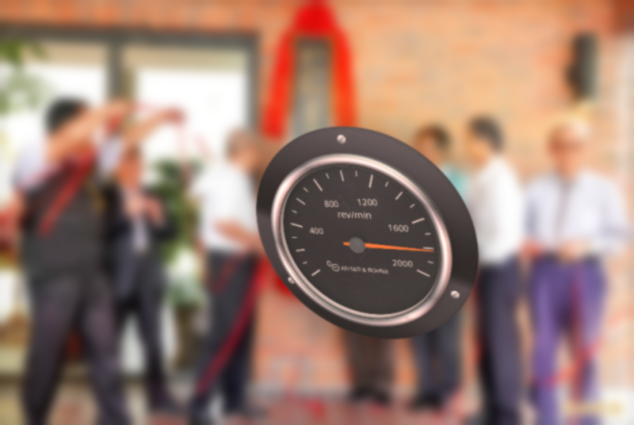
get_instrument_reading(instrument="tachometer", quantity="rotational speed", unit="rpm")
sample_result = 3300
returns 1800
